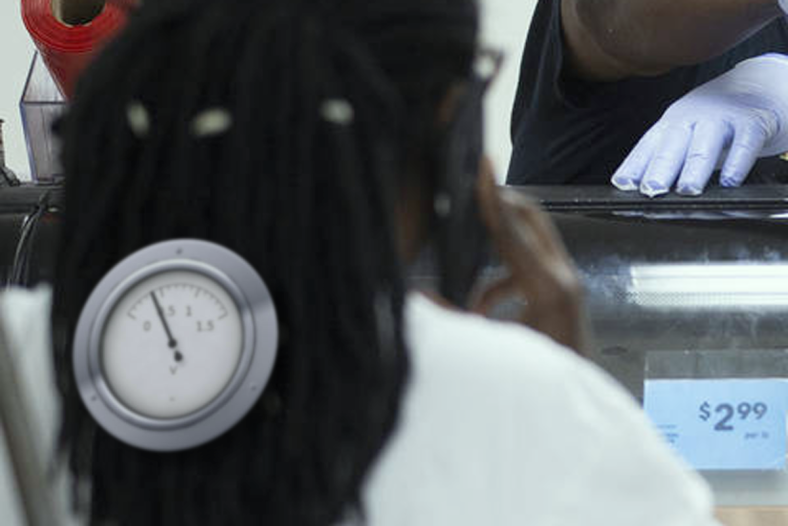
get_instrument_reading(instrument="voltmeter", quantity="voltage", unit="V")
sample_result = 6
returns 0.4
